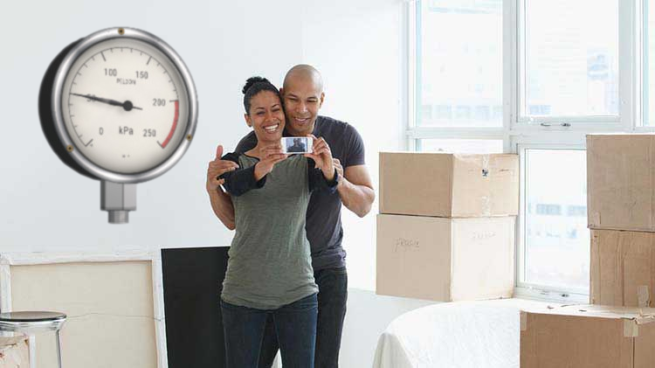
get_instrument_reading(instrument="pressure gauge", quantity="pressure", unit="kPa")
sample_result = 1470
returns 50
